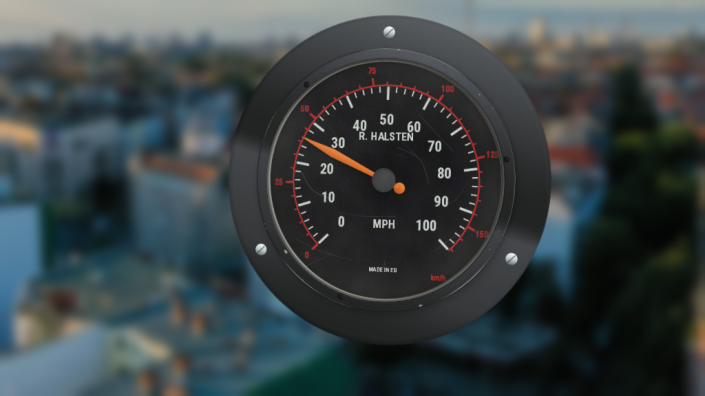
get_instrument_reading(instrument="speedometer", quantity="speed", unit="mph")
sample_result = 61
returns 26
